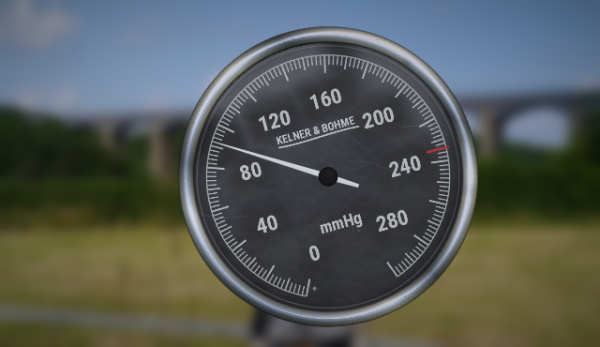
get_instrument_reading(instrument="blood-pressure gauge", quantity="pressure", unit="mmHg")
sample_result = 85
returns 92
